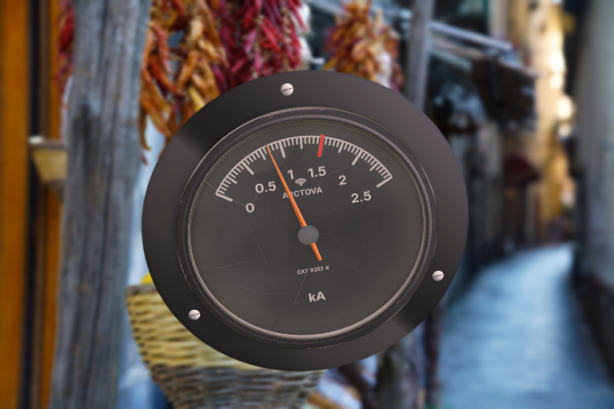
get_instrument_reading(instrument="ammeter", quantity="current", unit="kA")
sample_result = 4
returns 0.85
